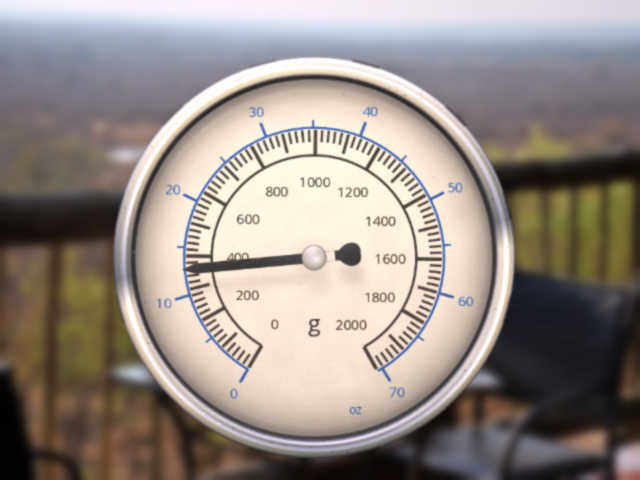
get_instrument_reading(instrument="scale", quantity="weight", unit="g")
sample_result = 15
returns 360
